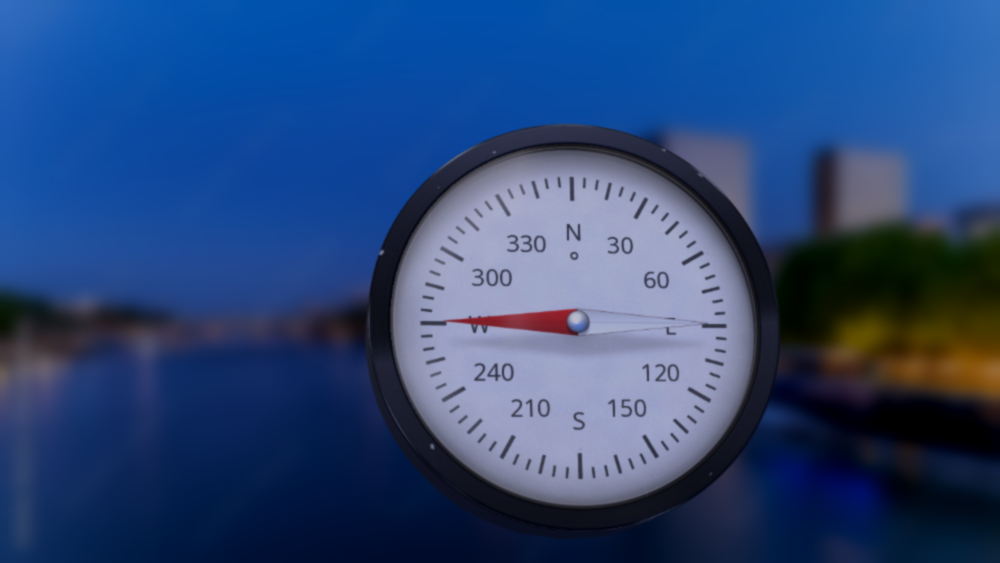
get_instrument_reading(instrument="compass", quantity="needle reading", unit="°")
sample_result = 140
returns 270
